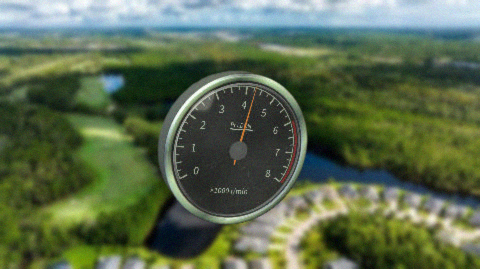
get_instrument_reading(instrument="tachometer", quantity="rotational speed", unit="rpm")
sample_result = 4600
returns 4250
